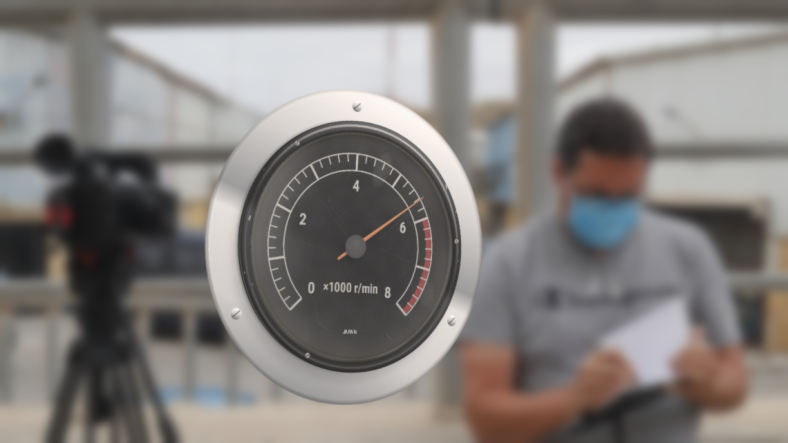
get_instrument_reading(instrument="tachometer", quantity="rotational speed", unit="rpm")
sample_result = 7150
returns 5600
